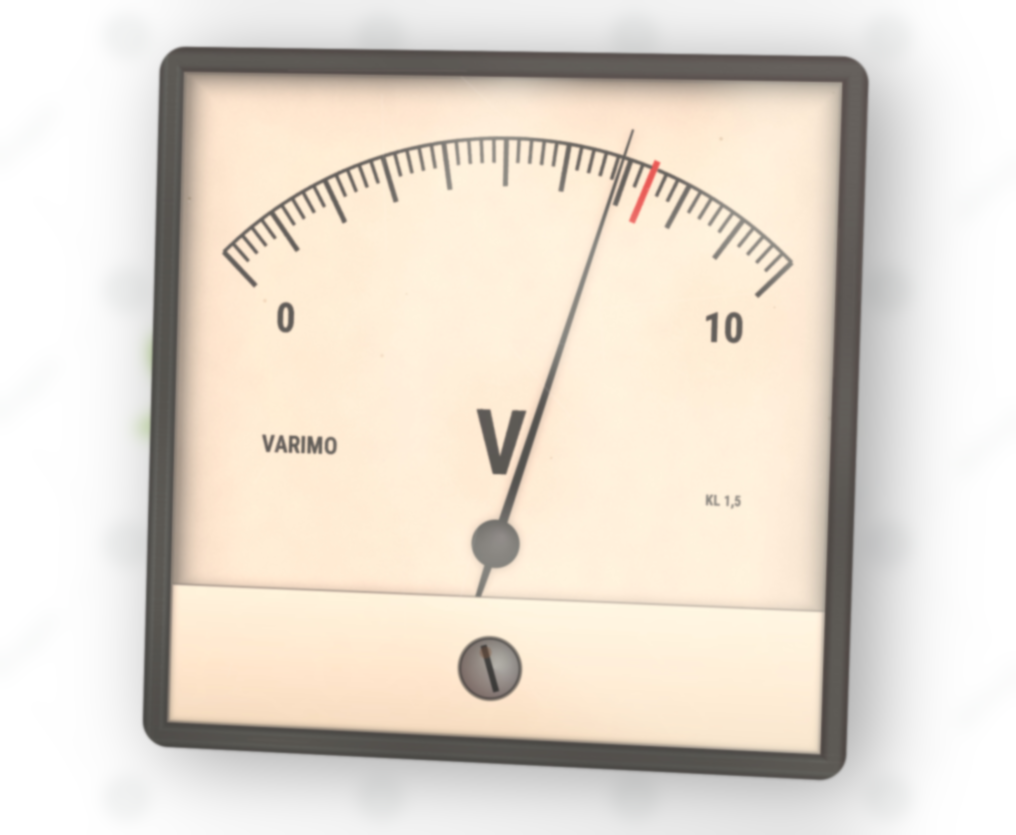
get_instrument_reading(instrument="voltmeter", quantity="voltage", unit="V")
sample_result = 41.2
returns 6.9
